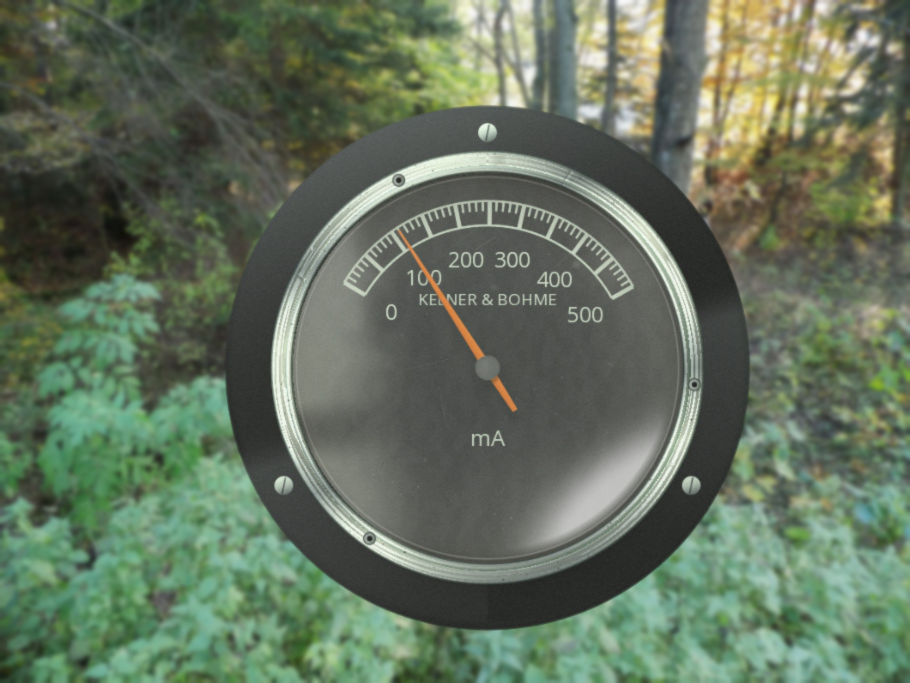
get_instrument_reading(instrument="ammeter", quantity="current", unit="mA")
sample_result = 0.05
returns 110
